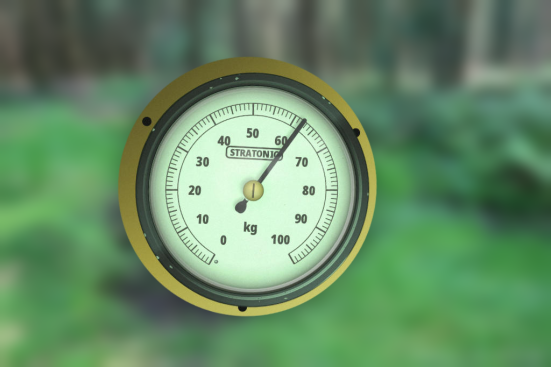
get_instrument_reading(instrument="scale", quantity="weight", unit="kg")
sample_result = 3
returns 62
